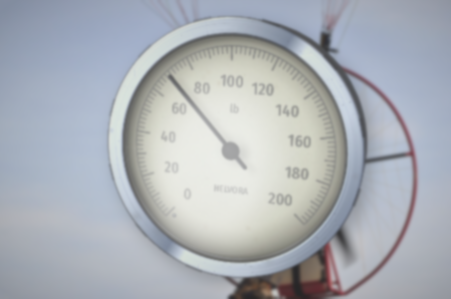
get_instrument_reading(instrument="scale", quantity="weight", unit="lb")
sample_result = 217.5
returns 70
